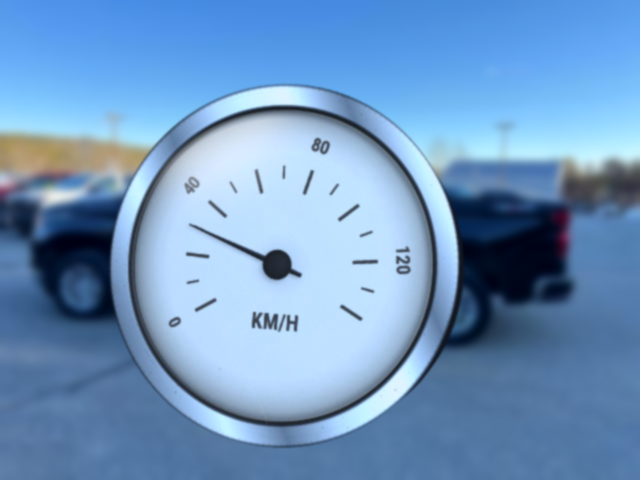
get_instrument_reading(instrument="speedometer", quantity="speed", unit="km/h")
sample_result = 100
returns 30
